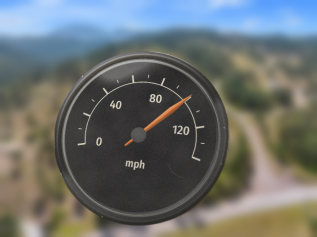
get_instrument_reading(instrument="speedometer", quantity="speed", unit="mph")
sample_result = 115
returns 100
